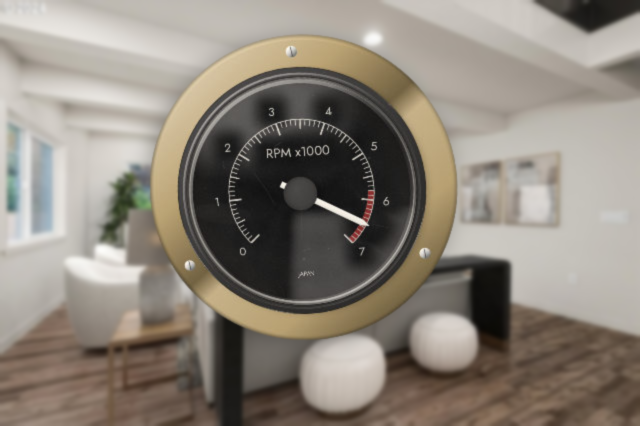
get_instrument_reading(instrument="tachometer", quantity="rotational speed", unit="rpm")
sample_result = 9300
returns 6500
